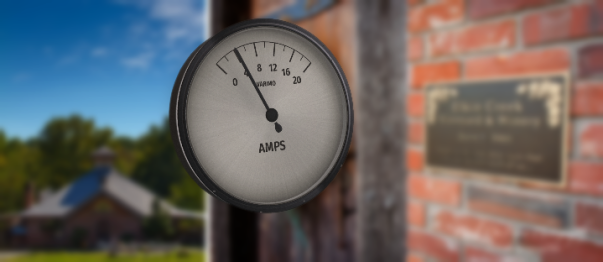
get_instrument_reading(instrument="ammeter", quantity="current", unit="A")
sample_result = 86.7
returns 4
